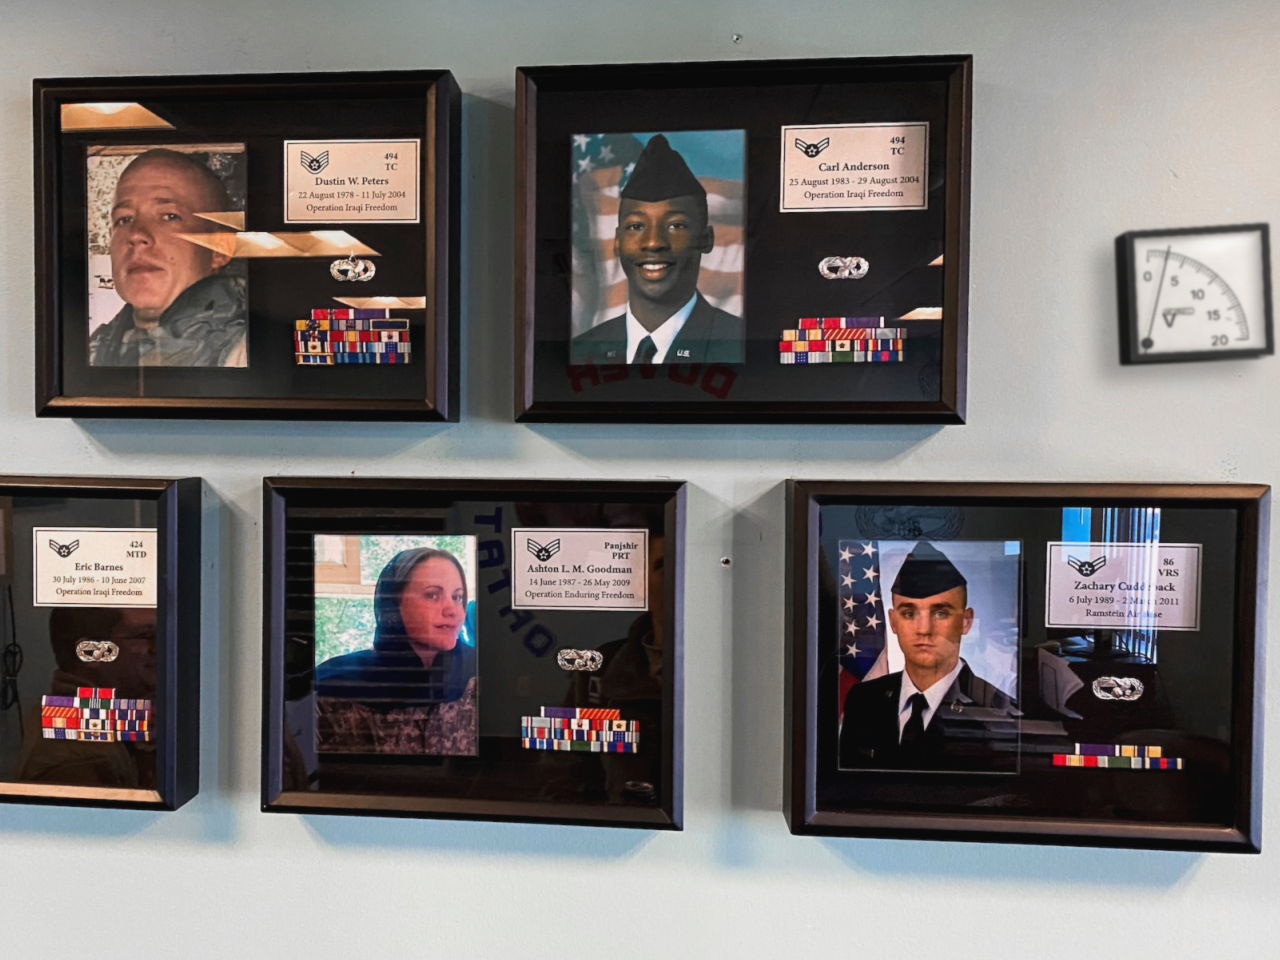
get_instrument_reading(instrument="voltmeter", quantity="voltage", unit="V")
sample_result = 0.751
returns 2.5
